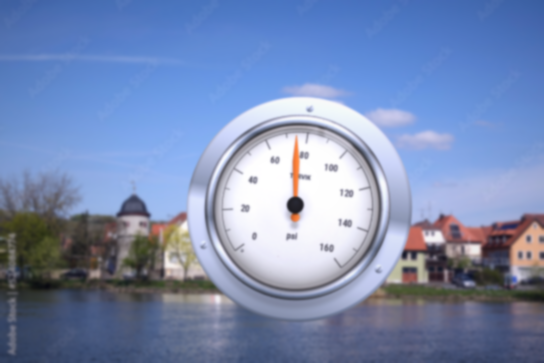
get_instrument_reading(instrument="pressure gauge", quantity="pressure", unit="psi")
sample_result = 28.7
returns 75
